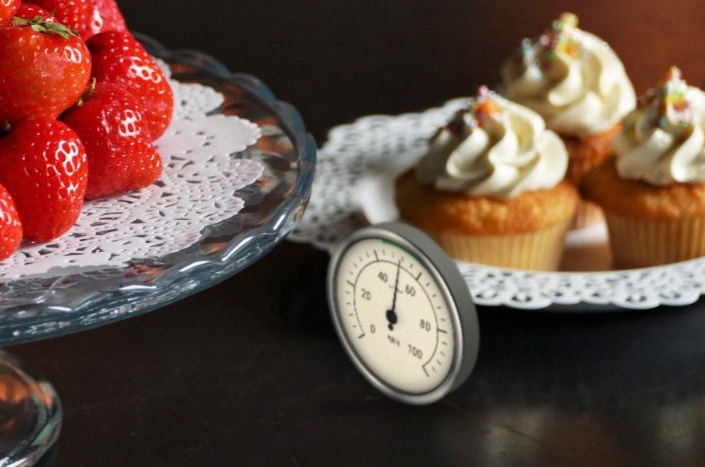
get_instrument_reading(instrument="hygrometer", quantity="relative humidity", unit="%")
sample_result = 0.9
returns 52
